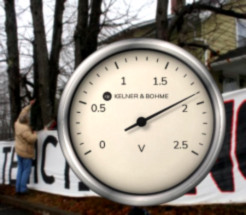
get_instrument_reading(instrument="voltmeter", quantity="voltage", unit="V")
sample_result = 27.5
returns 1.9
